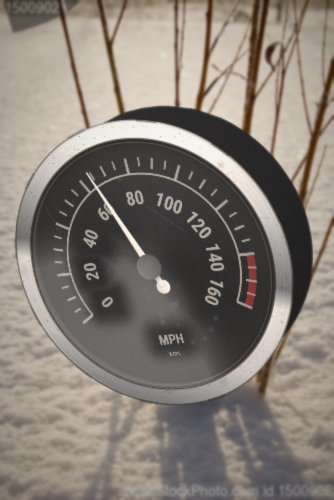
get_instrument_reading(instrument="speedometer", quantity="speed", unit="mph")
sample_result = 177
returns 65
